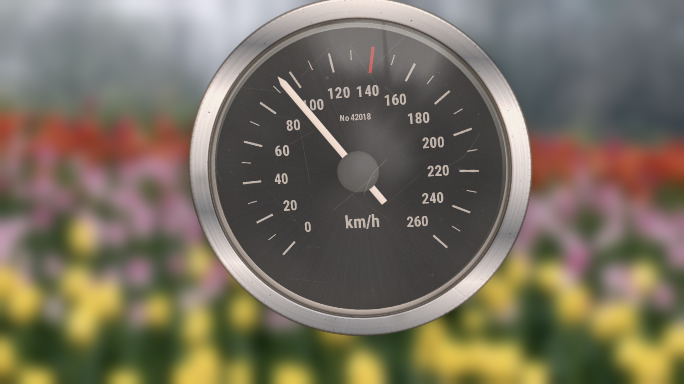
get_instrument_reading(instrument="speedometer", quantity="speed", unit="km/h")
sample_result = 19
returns 95
